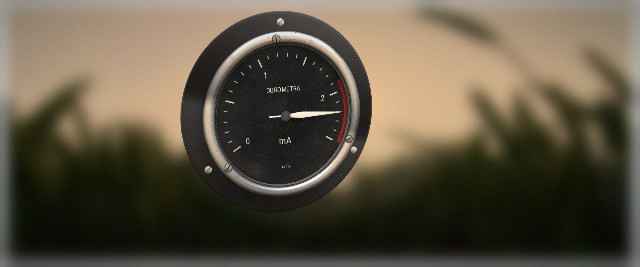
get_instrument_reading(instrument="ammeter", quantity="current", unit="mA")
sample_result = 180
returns 2.2
